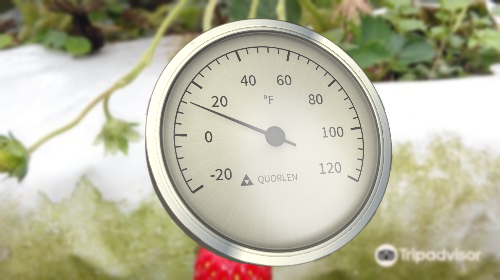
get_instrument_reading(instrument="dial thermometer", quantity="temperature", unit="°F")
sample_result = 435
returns 12
